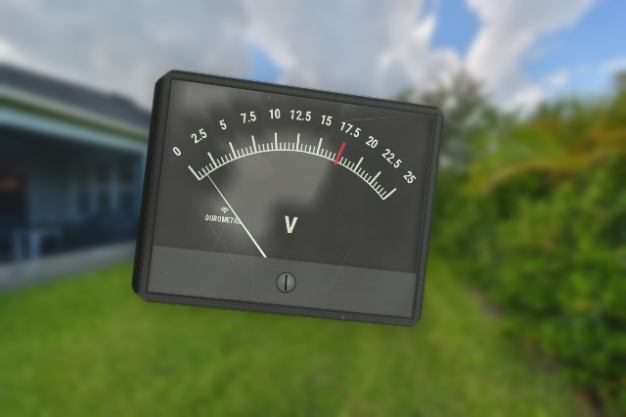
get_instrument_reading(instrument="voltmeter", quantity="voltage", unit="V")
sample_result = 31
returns 1
